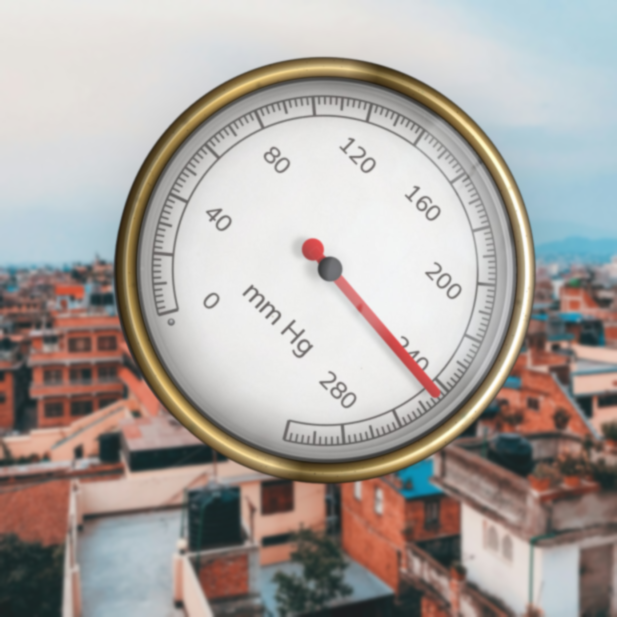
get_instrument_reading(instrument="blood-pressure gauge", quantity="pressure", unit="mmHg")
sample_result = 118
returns 244
